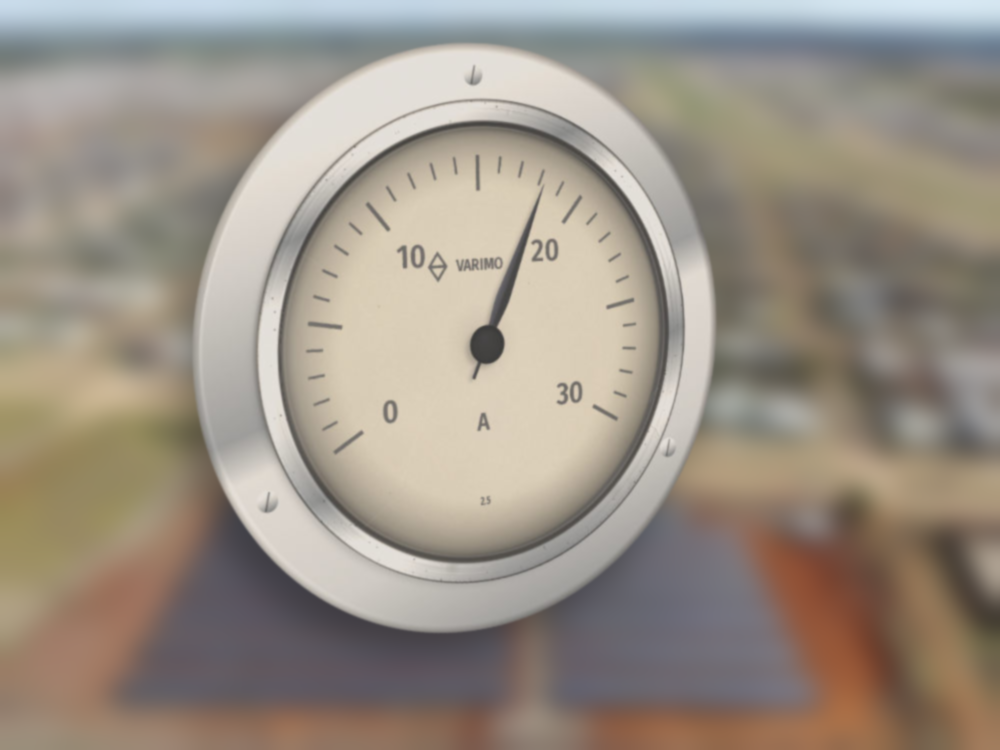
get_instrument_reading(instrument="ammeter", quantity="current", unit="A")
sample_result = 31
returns 18
